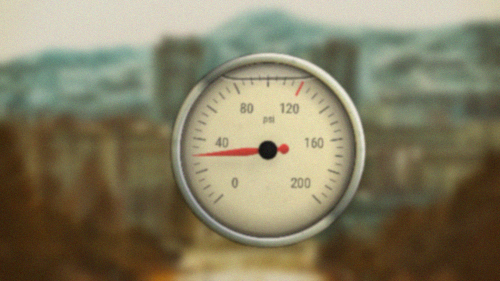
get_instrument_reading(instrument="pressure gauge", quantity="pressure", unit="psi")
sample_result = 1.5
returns 30
